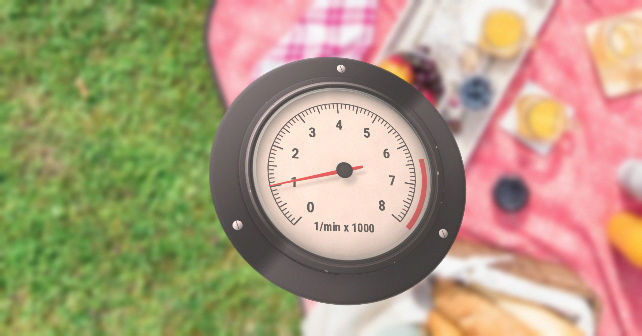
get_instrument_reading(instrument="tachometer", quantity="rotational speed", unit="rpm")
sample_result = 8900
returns 1000
